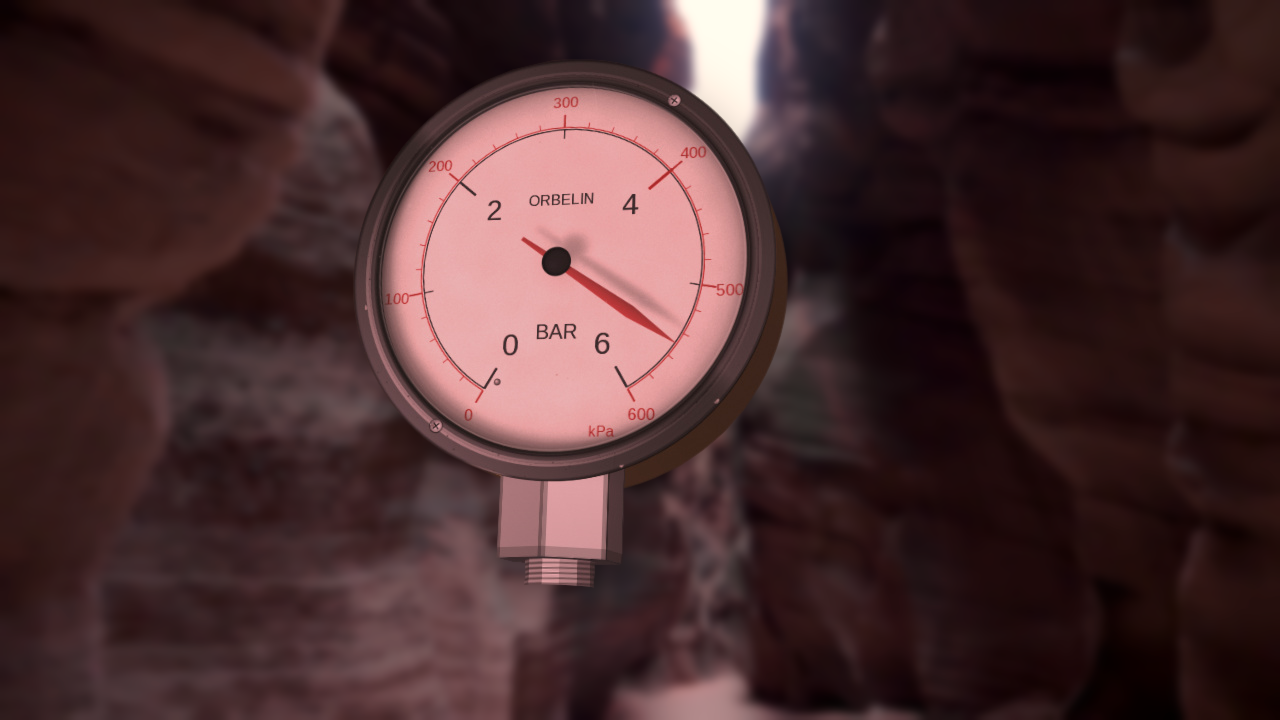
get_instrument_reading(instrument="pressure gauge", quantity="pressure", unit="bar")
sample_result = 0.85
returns 5.5
